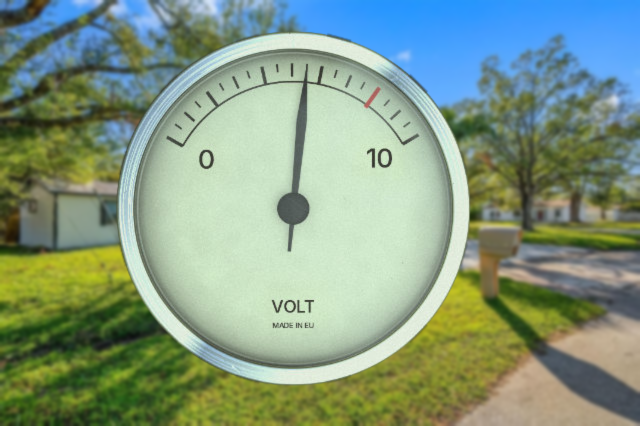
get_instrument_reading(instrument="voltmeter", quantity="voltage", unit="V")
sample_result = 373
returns 5.5
